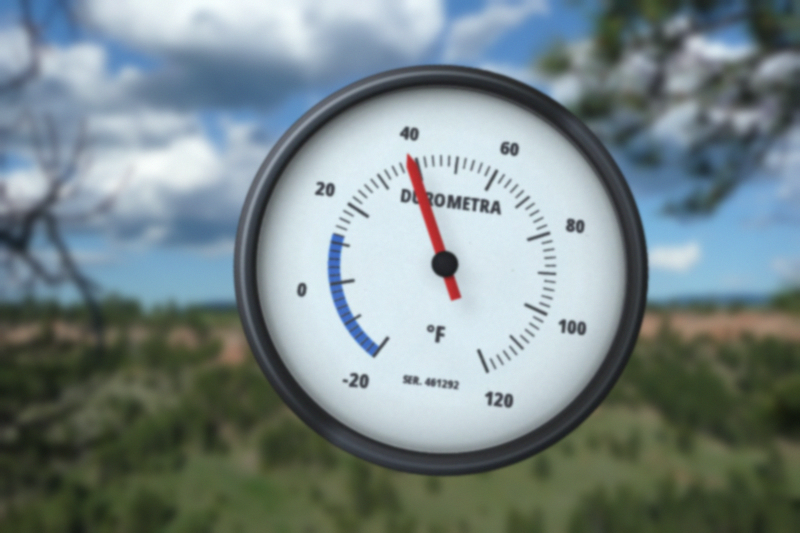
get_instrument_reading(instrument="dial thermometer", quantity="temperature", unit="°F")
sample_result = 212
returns 38
